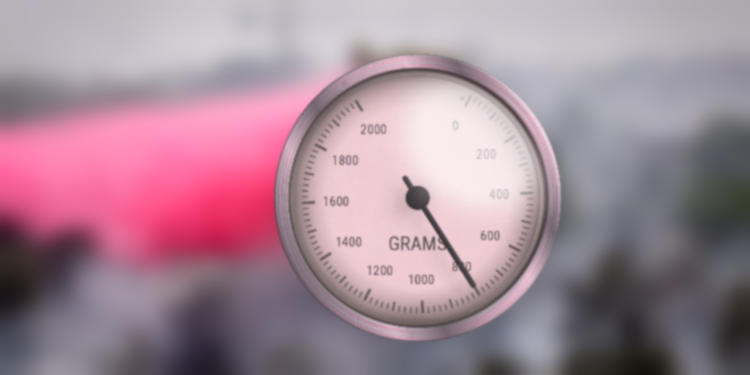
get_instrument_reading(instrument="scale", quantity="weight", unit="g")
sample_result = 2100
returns 800
